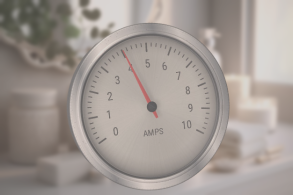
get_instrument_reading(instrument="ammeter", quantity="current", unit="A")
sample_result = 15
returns 4
